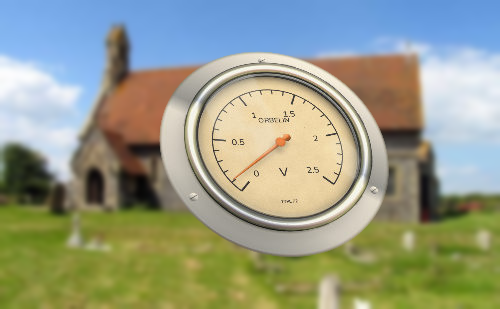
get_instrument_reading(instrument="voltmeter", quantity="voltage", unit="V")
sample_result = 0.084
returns 0.1
